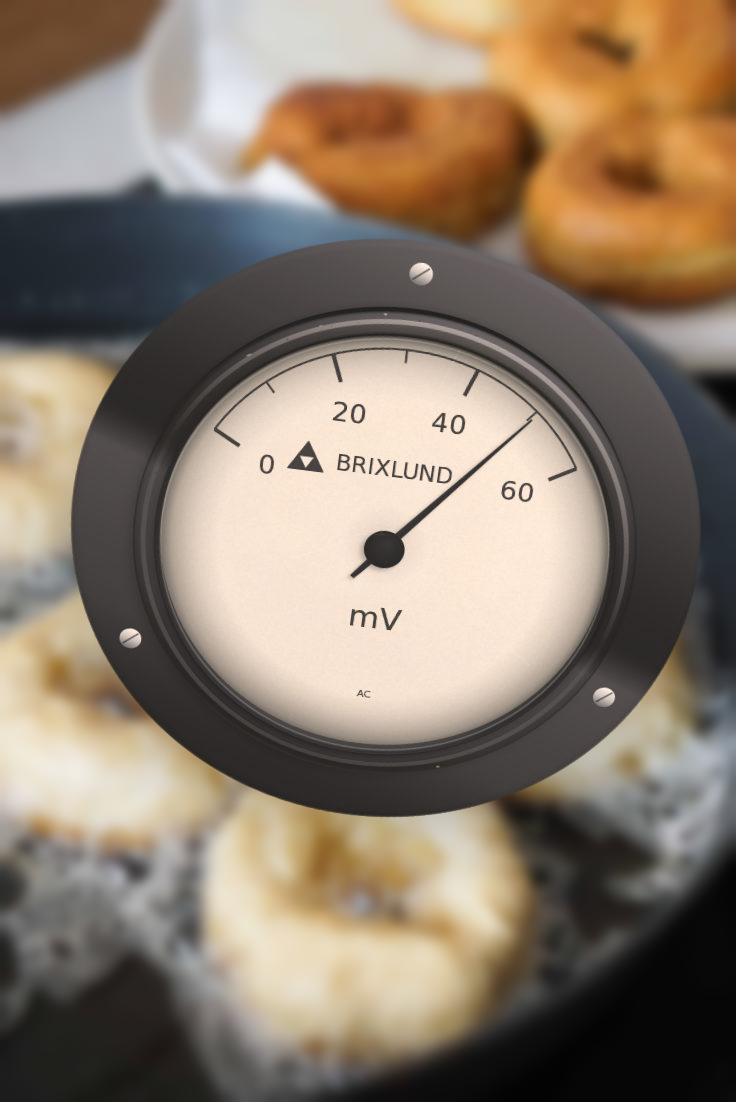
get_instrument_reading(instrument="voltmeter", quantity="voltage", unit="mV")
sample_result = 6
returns 50
